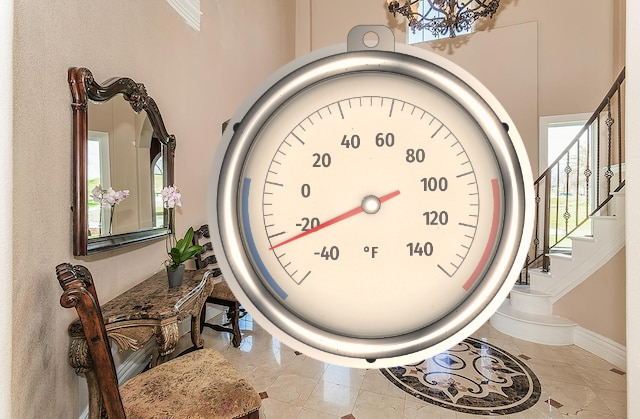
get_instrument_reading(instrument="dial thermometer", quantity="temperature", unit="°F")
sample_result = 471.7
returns -24
